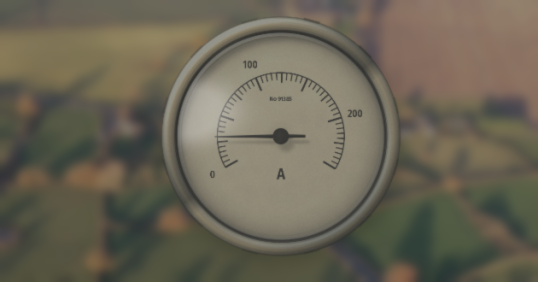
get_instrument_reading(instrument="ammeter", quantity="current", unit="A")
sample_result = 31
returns 30
